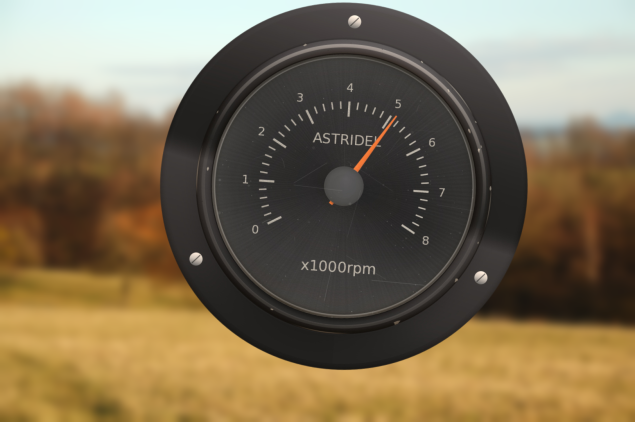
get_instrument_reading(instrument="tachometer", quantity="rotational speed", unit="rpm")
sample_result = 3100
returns 5100
